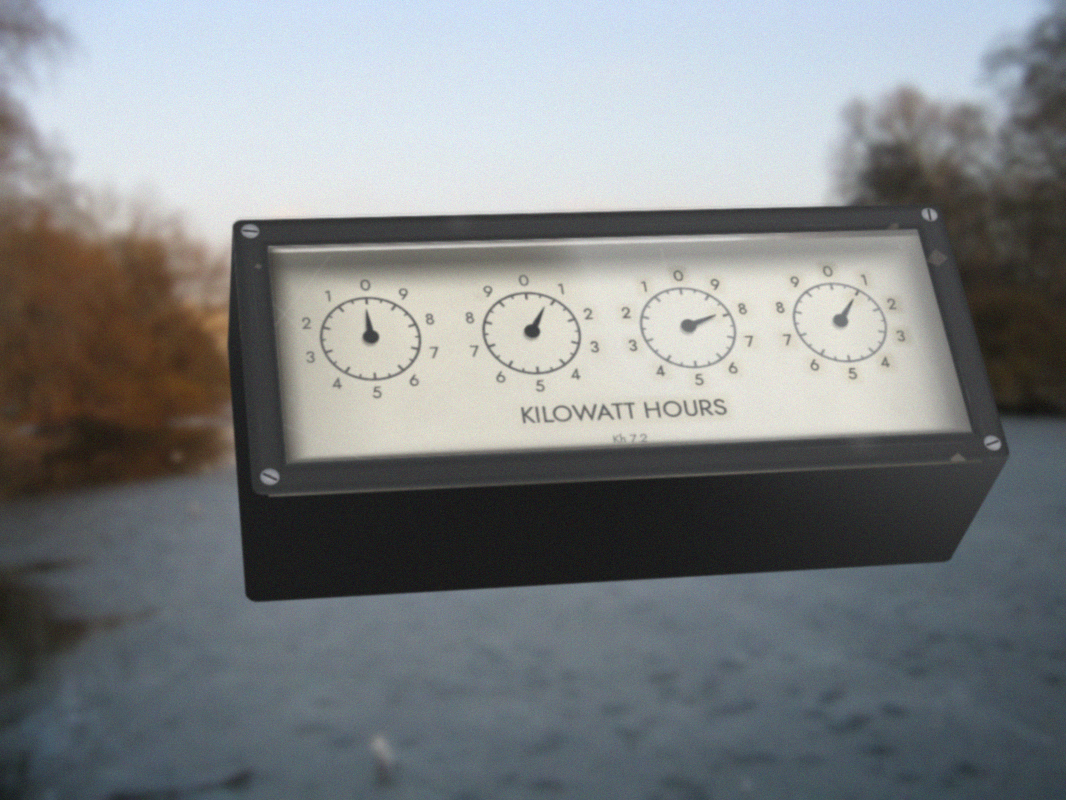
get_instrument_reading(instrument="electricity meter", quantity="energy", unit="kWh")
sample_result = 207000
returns 81
